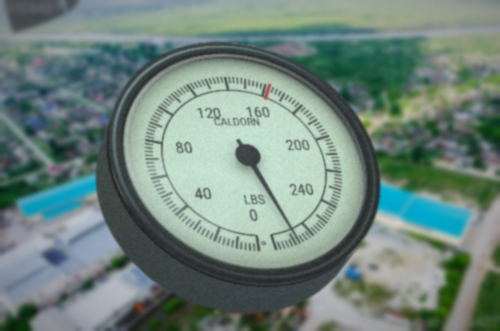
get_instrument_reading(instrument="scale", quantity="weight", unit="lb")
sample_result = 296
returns 270
